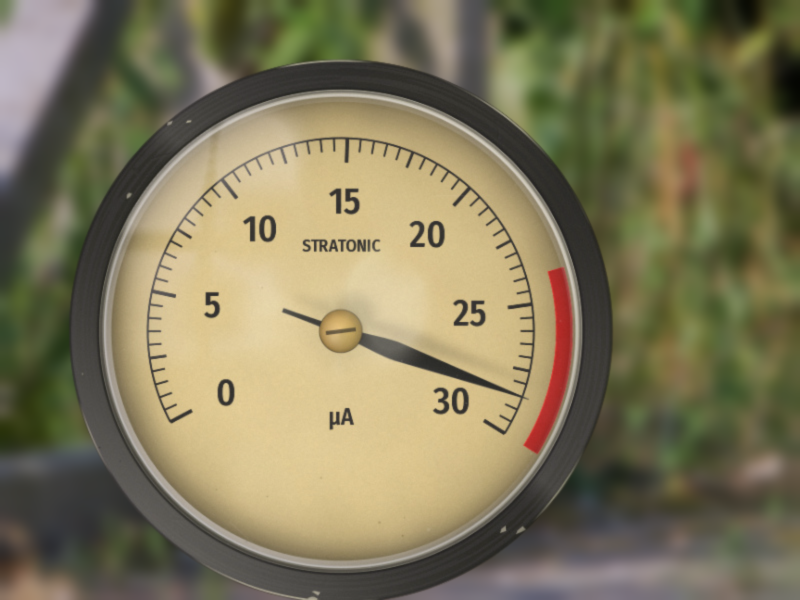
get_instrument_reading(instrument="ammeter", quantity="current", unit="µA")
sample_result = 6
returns 28.5
